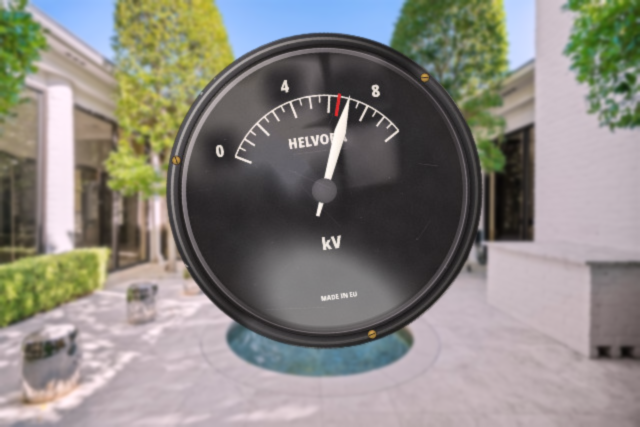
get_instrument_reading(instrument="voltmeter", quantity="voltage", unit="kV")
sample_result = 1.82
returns 7
